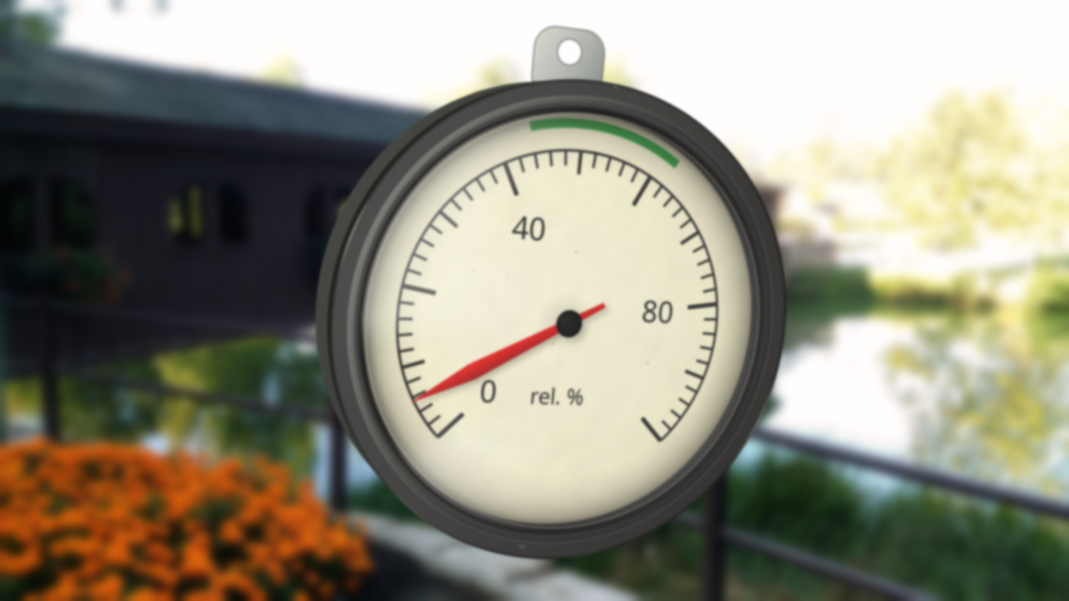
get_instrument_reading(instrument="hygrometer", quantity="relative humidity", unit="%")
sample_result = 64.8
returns 6
